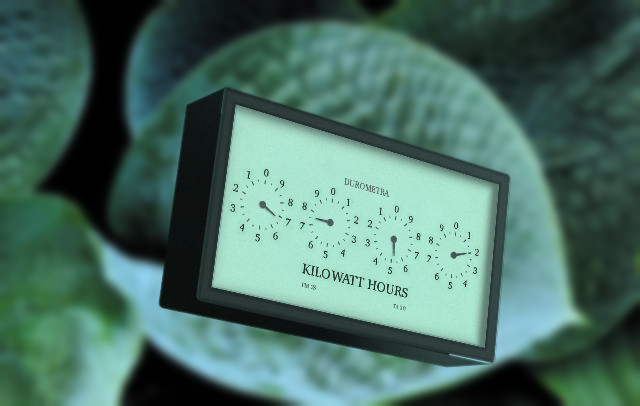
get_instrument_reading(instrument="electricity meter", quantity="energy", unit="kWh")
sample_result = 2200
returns 6752
